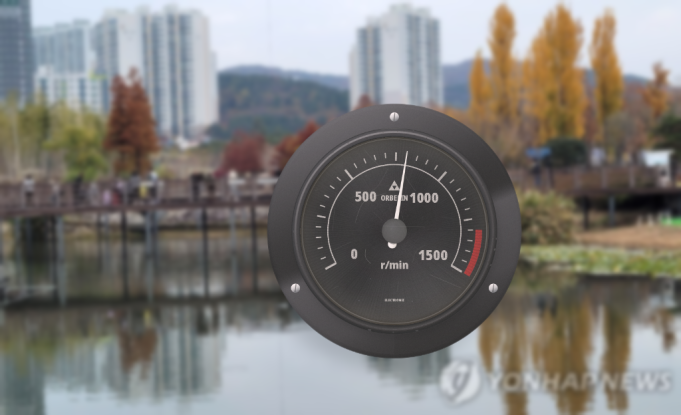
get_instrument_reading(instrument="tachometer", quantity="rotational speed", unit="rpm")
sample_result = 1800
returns 800
